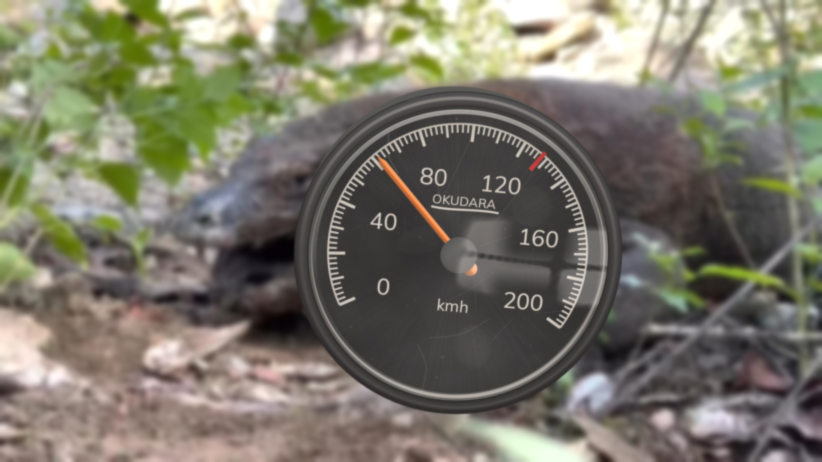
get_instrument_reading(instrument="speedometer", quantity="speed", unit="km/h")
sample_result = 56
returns 62
